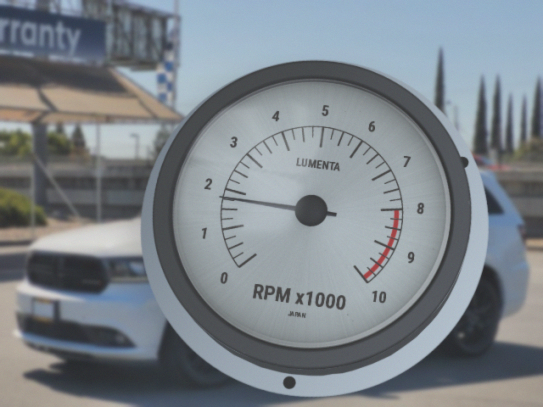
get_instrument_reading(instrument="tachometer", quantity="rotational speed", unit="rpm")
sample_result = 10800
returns 1750
